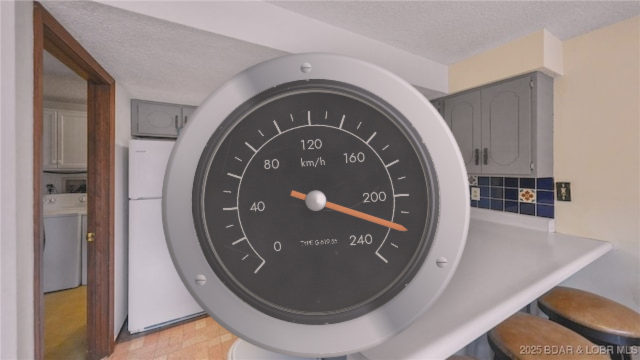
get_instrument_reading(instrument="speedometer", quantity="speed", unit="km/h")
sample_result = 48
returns 220
